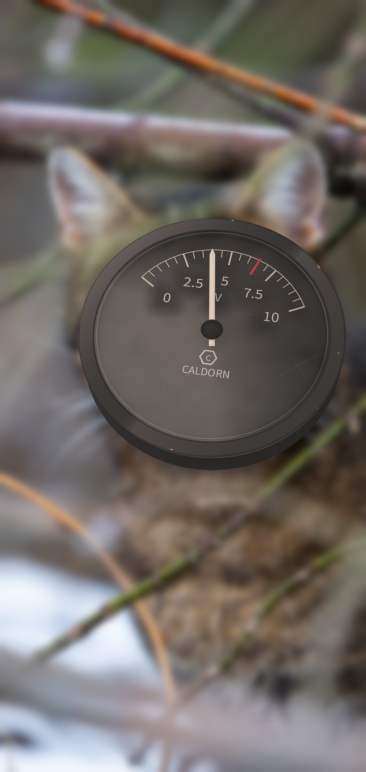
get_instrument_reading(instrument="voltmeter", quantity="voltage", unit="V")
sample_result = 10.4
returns 4
